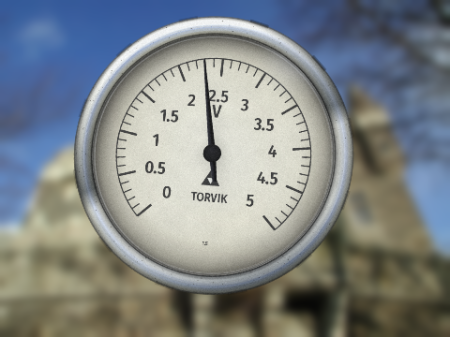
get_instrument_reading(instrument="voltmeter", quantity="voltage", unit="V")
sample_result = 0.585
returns 2.3
